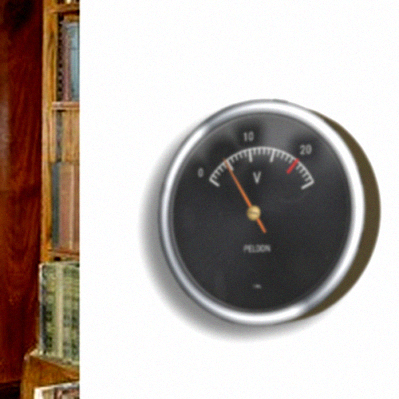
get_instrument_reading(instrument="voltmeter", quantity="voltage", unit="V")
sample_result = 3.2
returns 5
